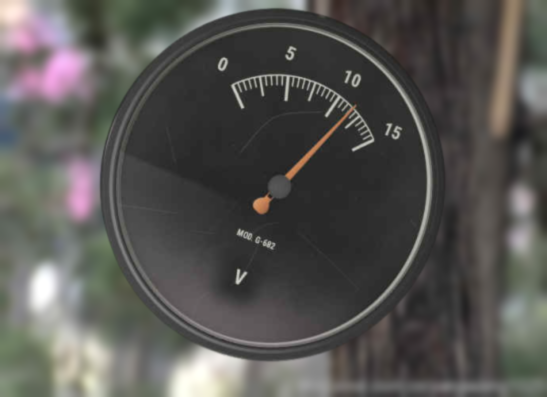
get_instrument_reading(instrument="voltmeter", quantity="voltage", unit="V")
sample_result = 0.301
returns 11.5
